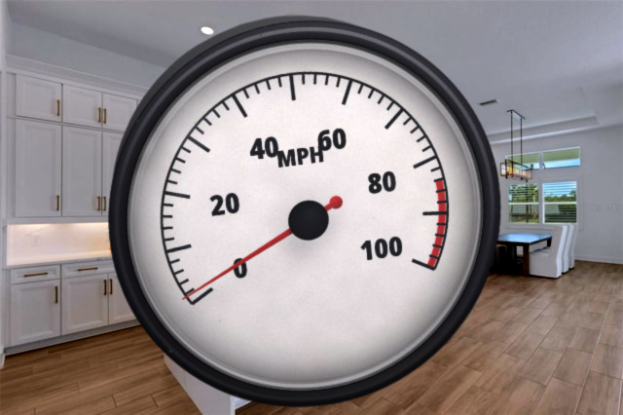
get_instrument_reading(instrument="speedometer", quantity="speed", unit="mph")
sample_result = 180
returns 2
